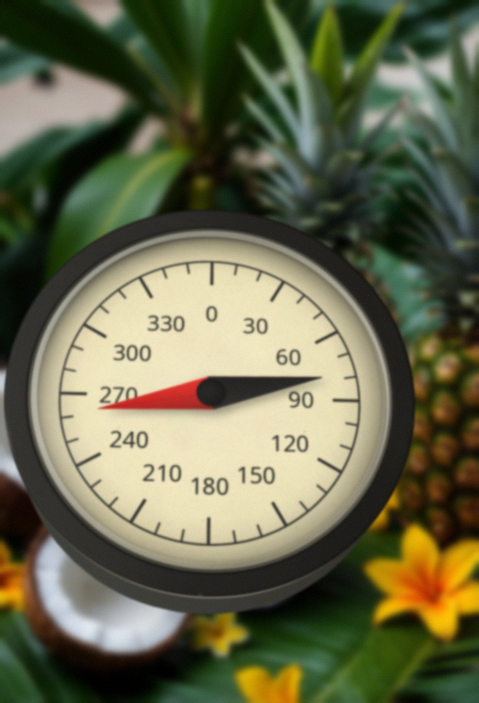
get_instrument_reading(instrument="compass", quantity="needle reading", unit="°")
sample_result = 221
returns 260
